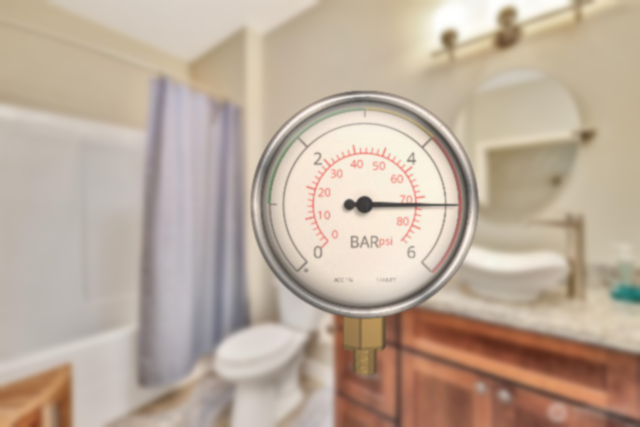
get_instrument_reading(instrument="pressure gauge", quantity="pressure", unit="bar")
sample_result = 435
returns 5
